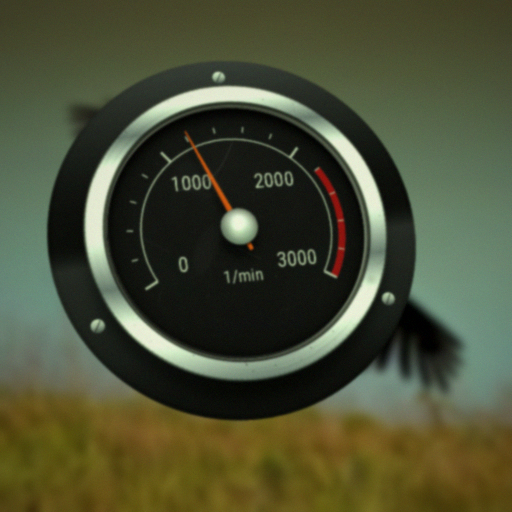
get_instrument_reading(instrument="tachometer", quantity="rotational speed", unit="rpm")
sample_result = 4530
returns 1200
